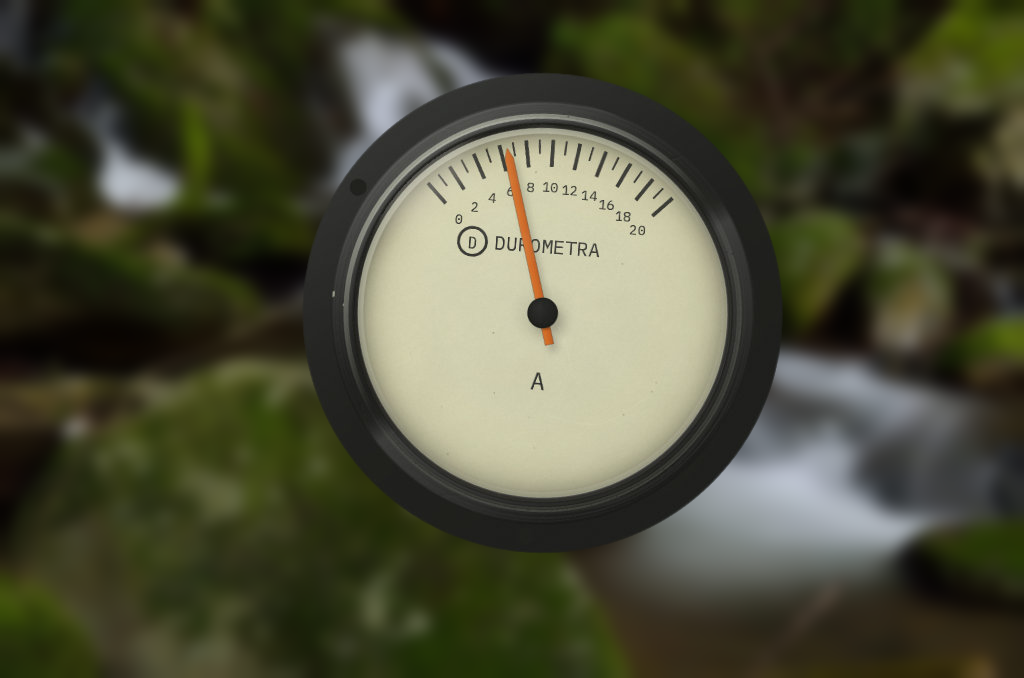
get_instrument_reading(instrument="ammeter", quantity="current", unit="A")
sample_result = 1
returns 6.5
